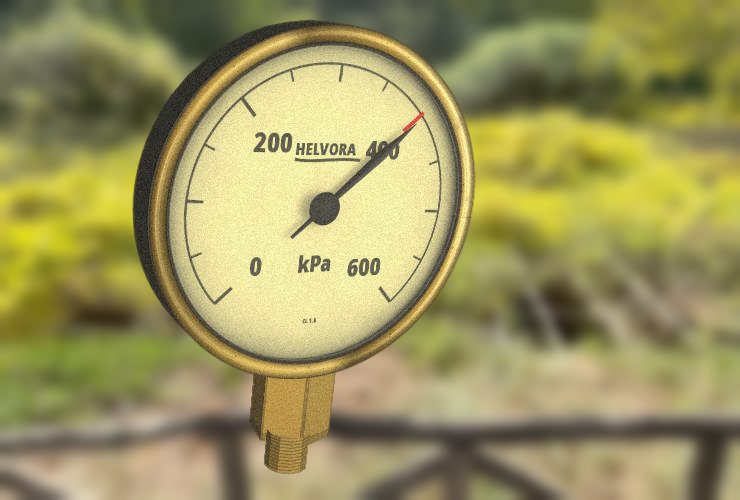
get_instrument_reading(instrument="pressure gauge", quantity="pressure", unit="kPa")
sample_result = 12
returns 400
